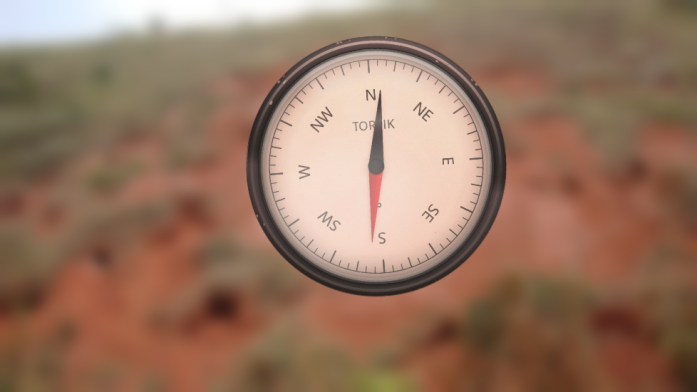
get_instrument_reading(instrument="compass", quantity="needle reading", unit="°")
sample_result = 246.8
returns 187.5
